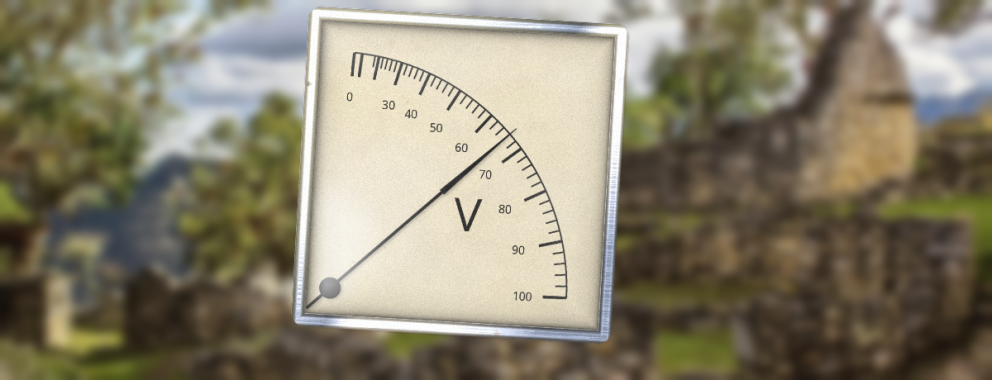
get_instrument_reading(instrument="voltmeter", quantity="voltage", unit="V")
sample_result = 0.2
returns 66
